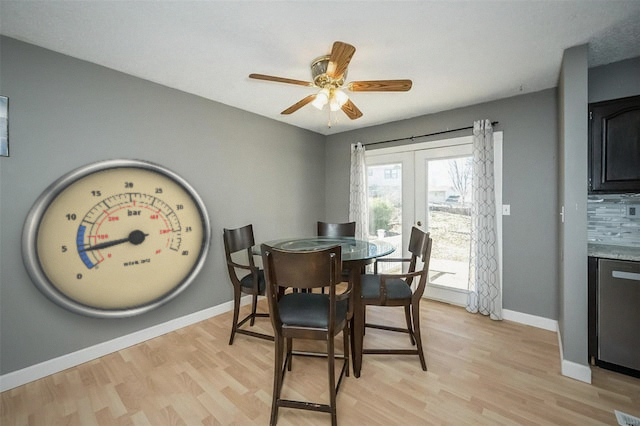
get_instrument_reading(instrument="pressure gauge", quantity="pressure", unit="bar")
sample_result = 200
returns 4
